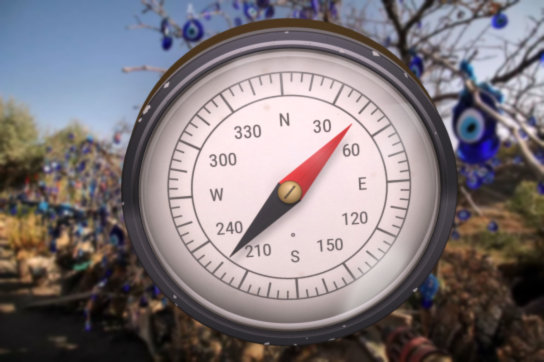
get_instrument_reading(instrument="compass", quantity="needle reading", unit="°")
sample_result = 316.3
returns 45
